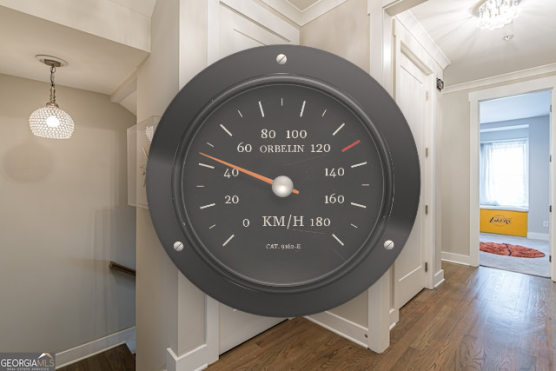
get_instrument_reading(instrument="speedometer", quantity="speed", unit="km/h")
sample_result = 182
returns 45
